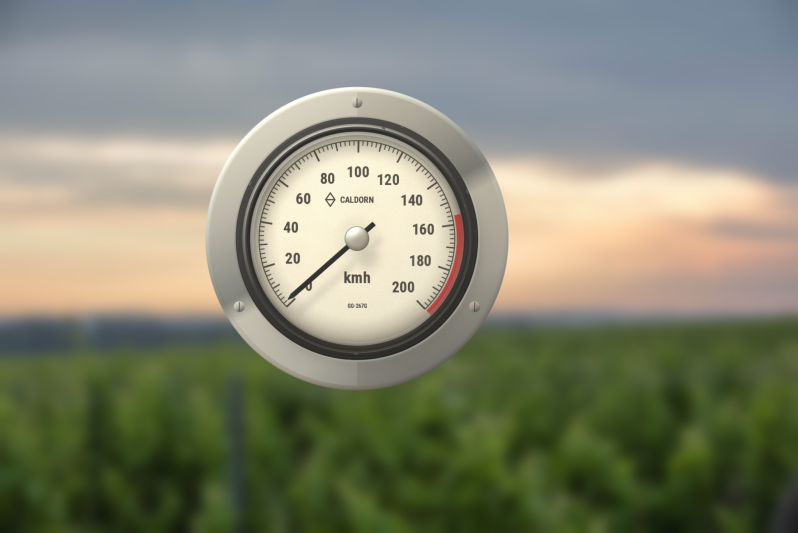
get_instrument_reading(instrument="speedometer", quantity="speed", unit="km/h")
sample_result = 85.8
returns 2
